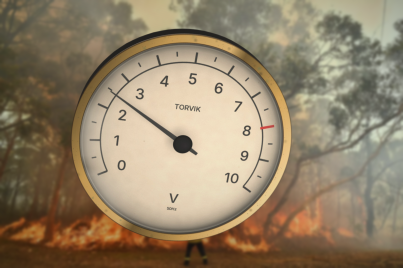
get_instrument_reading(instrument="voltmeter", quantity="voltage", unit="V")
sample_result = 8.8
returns 2.5
